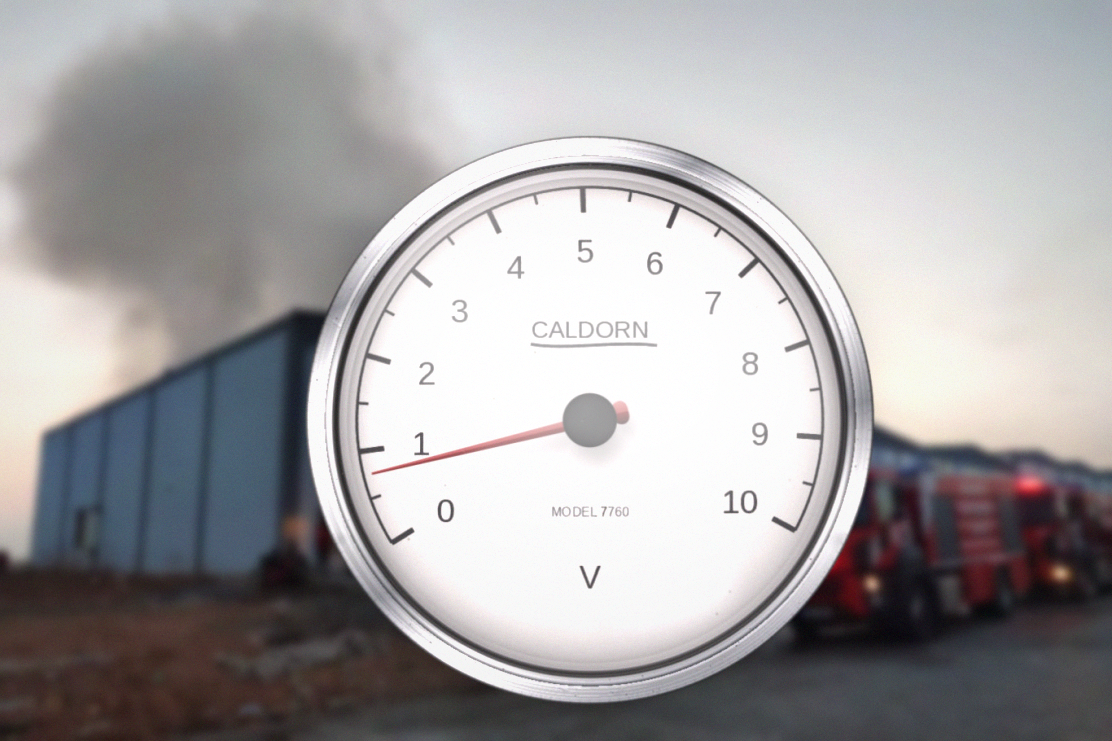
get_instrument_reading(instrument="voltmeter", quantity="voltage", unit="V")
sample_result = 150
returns 0.75
